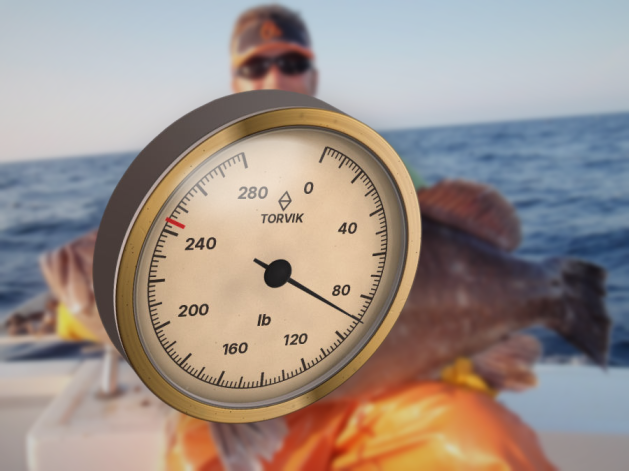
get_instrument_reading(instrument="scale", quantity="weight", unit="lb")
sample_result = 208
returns 90
